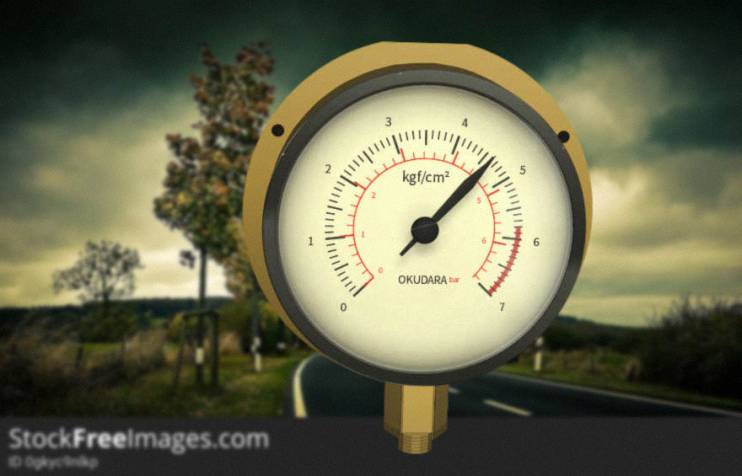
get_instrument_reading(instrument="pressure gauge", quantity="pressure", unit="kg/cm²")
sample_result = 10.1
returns 4.6
